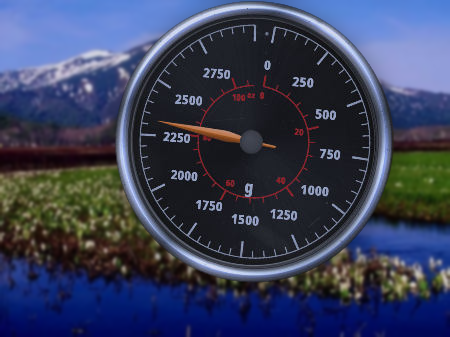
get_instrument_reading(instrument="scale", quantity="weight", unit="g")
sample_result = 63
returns 2325
